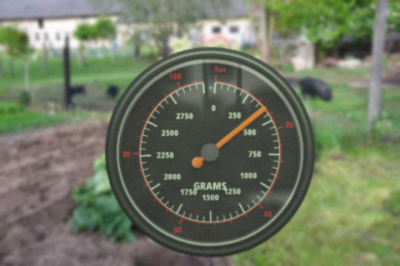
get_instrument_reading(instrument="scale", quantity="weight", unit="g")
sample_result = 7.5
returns 400
